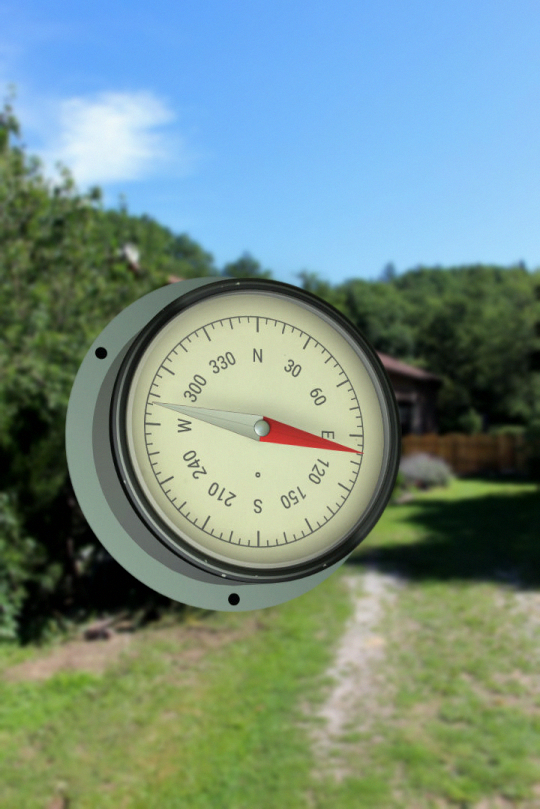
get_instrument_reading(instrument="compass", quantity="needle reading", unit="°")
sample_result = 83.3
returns 100
